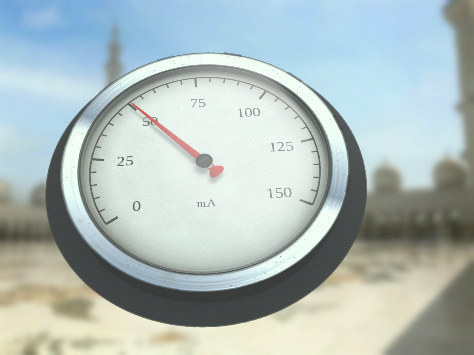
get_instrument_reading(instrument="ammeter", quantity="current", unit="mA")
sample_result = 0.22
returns 50
